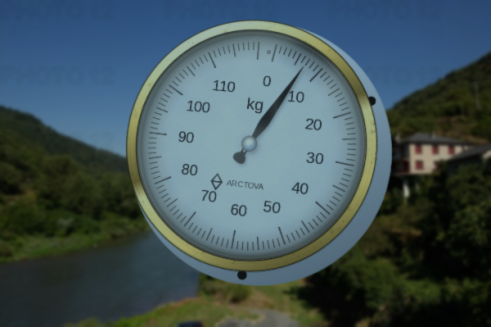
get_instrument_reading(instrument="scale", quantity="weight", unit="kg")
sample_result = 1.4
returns 7
